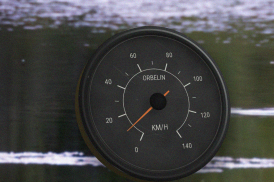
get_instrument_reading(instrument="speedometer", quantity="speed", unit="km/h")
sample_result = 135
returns 10
